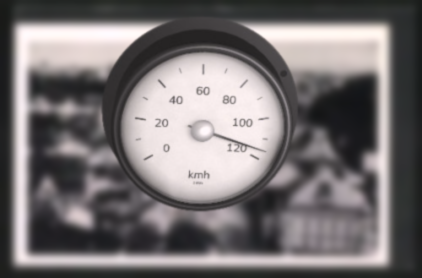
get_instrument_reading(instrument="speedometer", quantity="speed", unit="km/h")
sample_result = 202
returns 115
